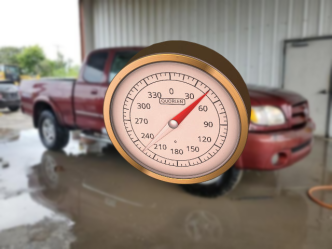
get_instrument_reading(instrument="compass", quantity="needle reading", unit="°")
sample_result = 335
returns 45
